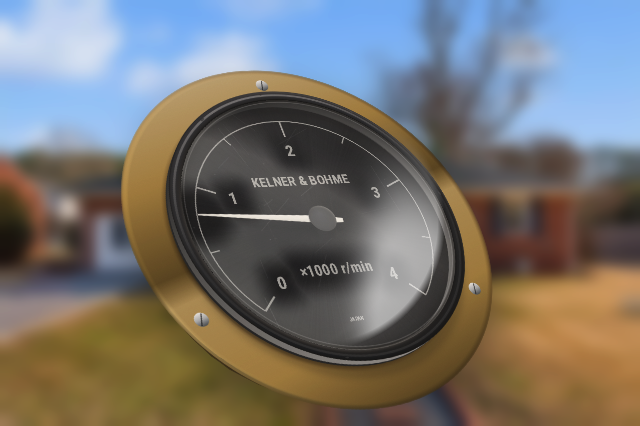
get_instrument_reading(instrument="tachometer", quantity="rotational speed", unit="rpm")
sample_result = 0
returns 750
